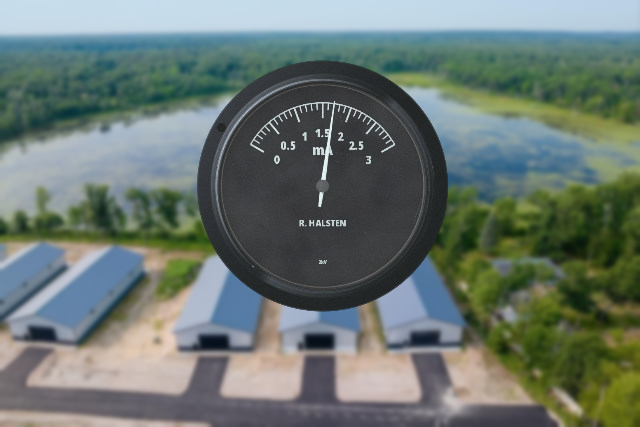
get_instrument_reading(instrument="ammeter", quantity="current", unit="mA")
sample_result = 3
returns 1.7
